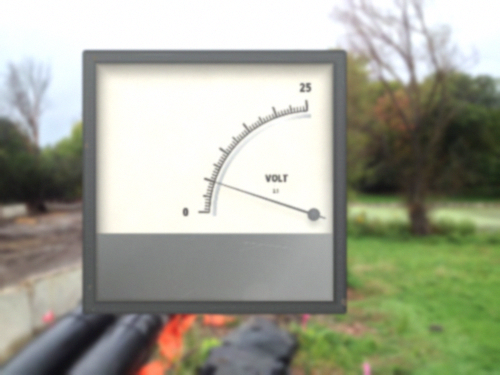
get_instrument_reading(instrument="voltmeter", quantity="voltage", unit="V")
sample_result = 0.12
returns 5
